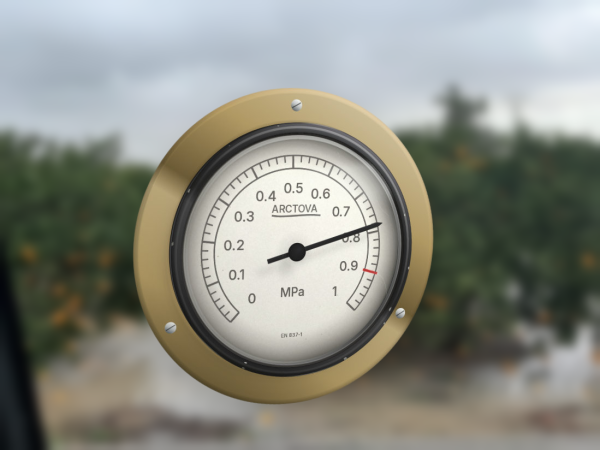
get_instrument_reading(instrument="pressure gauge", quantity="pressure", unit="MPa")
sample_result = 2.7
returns 0.78
